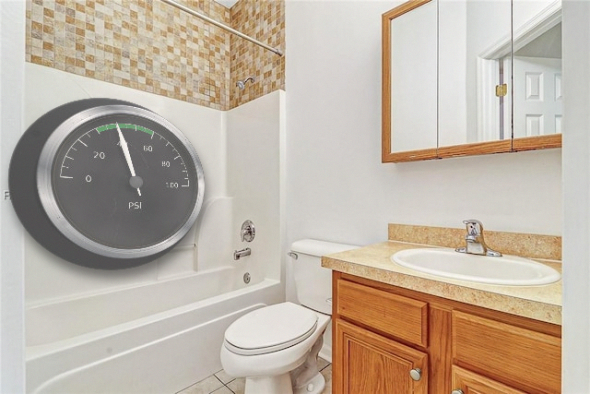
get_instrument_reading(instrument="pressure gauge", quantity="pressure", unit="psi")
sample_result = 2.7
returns 40
